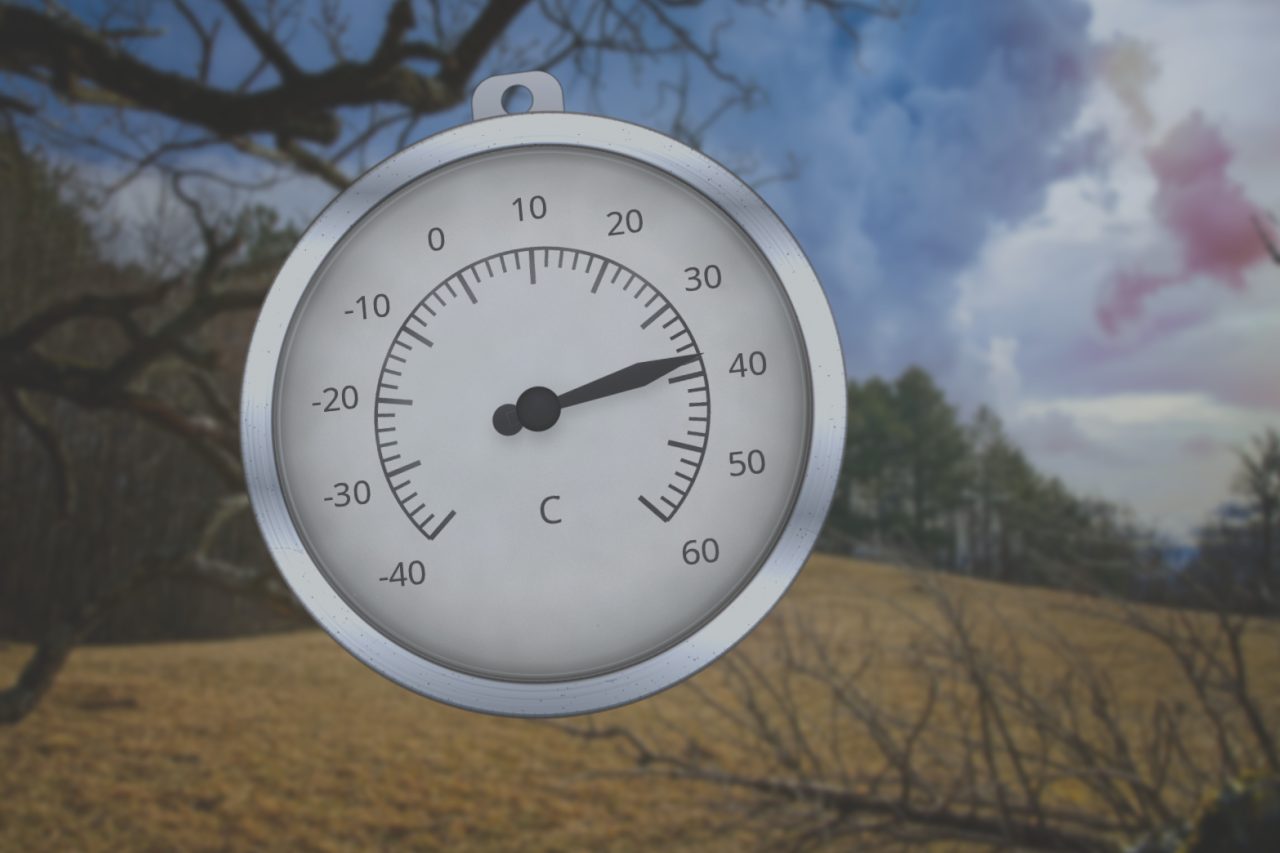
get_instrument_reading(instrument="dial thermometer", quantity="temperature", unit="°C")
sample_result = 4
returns 38
